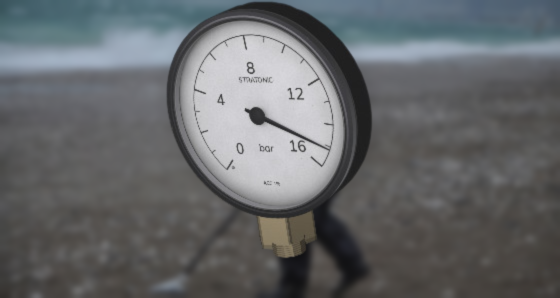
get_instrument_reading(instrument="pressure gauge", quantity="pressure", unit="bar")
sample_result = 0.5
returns 15
